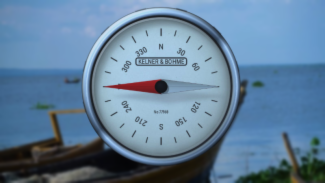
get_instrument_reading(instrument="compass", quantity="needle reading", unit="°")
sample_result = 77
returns 270
